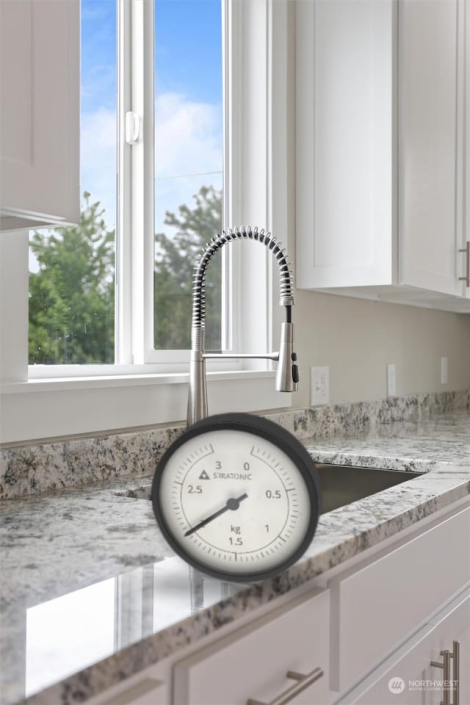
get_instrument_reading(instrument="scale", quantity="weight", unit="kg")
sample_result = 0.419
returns 2
